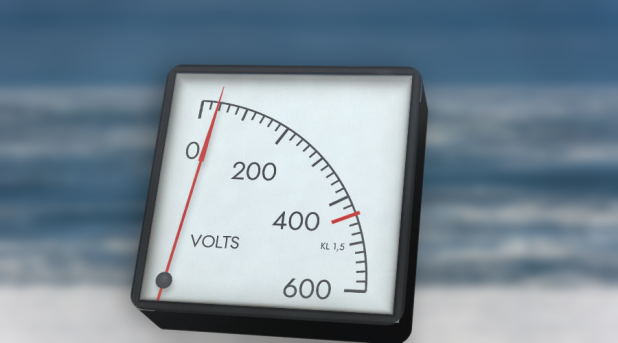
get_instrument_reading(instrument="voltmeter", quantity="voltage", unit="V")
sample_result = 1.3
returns 40
